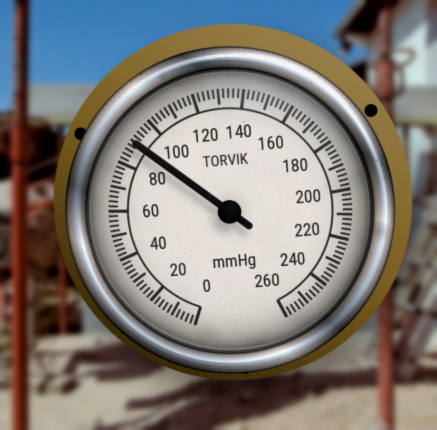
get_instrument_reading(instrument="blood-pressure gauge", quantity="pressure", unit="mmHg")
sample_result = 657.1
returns 90
